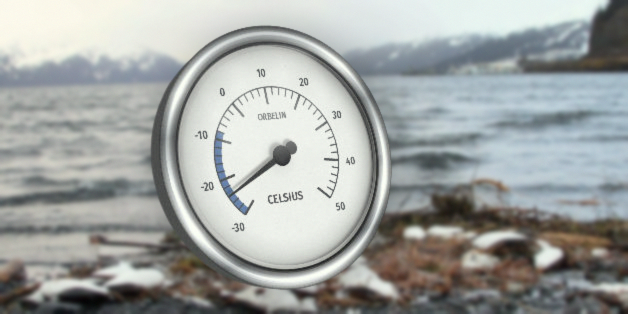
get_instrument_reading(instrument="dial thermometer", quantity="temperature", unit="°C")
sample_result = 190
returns -24
